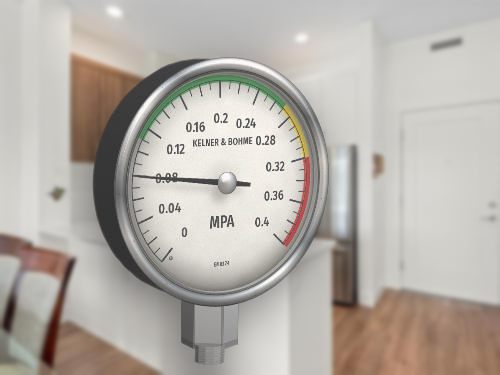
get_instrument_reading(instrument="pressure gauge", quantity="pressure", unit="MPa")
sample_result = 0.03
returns 0.08
